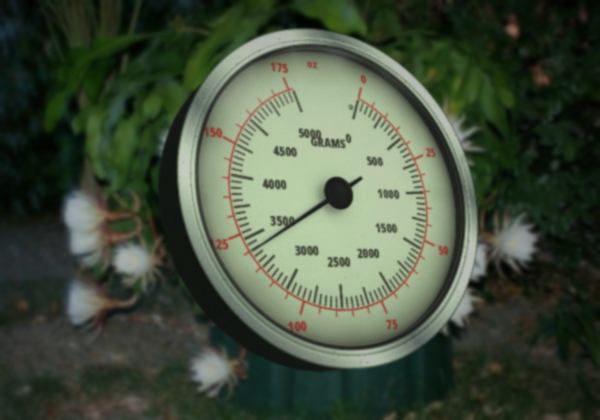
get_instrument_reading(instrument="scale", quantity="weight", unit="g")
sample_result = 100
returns 3400
